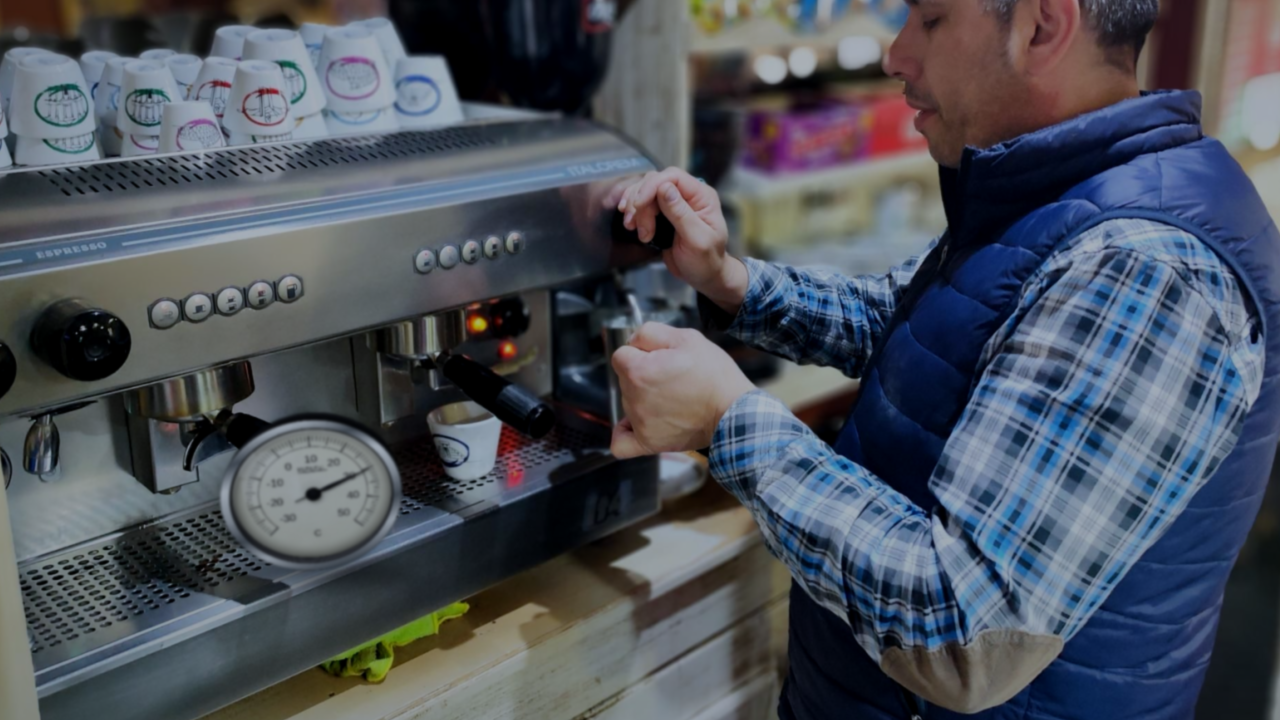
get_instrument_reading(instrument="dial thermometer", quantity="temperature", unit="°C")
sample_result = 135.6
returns 30
